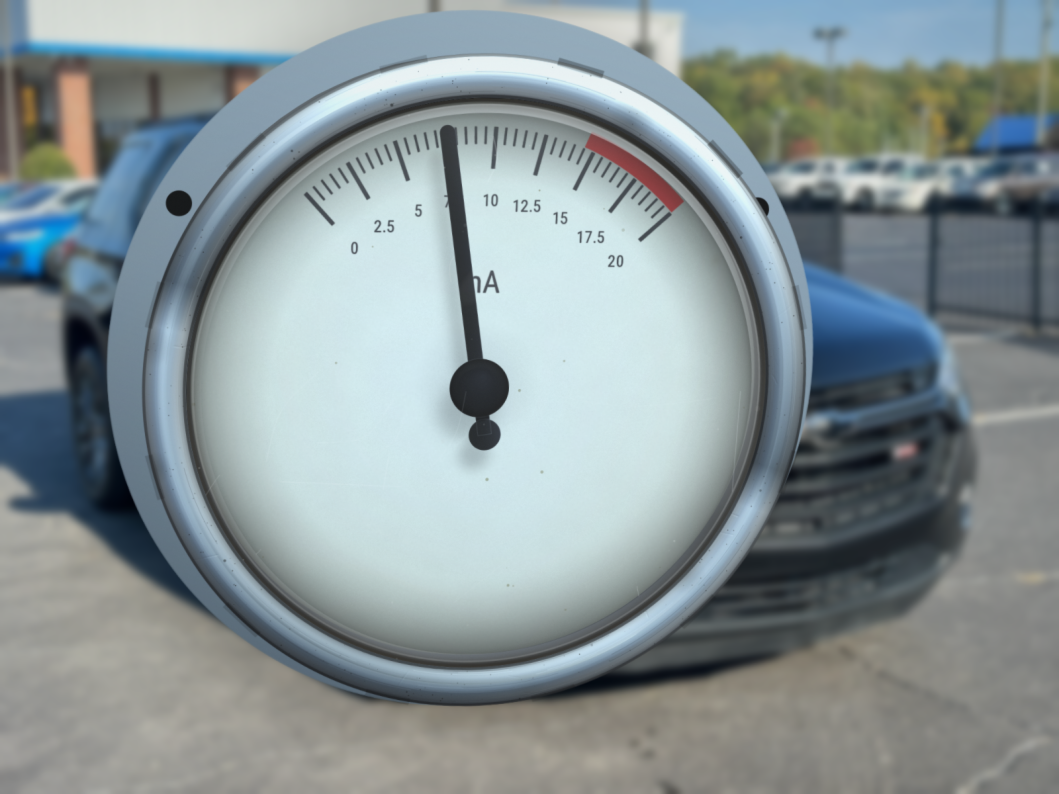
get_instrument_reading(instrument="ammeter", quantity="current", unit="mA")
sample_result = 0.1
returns 7.5
